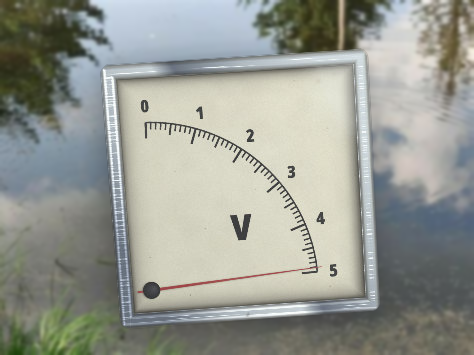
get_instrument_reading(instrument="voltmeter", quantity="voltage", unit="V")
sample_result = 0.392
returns 4.9
